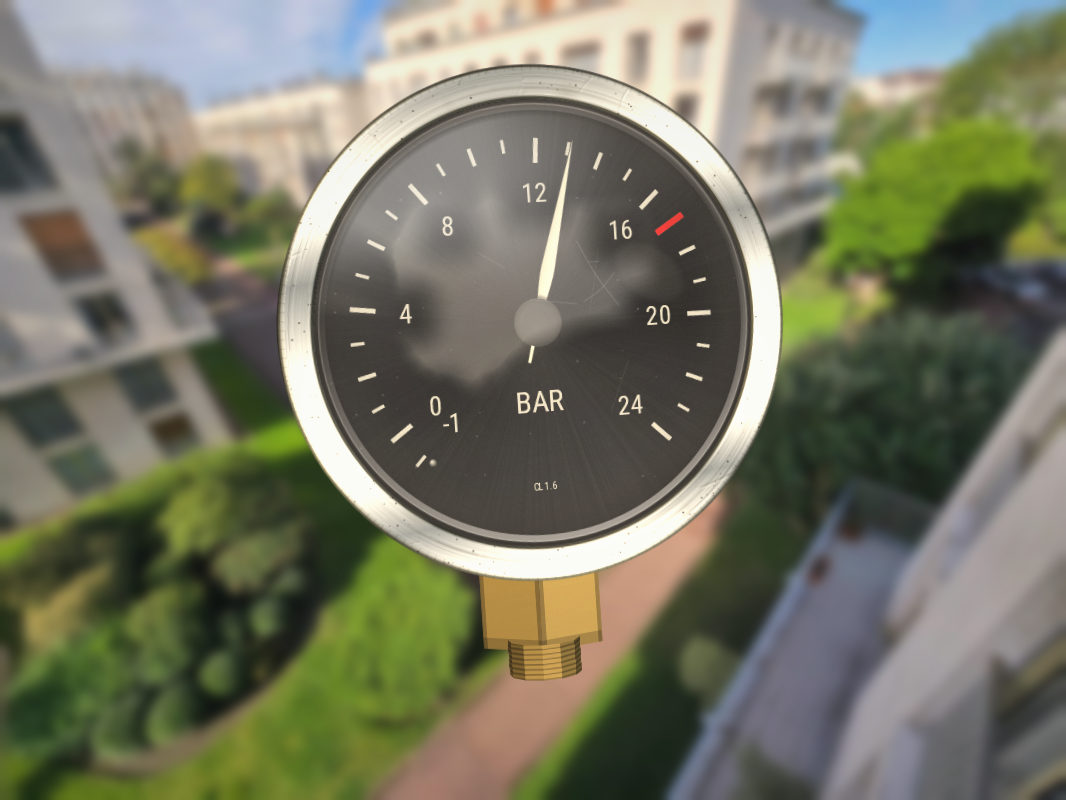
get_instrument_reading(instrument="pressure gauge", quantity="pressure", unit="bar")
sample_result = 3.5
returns 13
